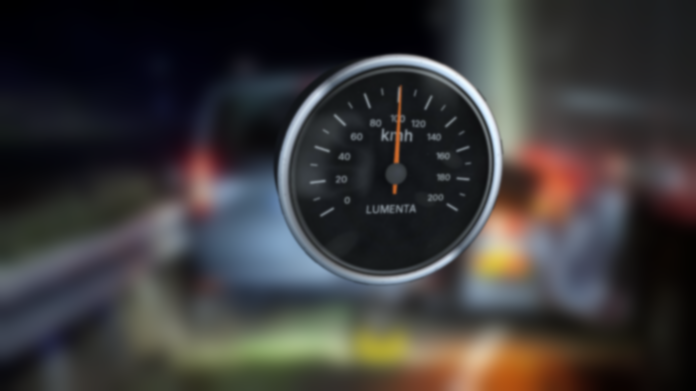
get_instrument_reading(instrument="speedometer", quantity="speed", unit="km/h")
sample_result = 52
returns 100
